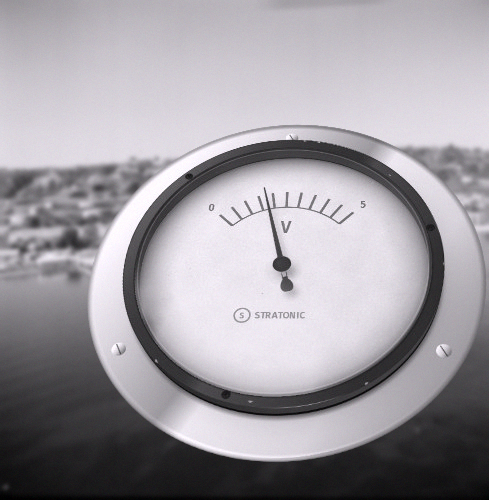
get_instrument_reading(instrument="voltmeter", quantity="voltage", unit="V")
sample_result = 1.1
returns 1.75
